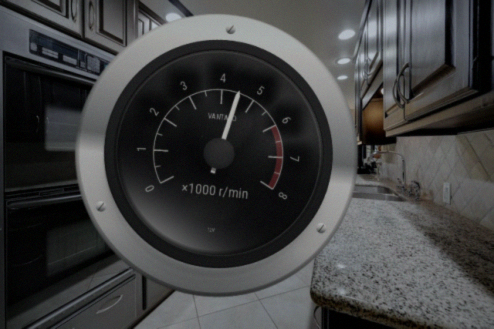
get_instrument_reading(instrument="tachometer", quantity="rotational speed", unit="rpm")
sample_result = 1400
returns 4500
